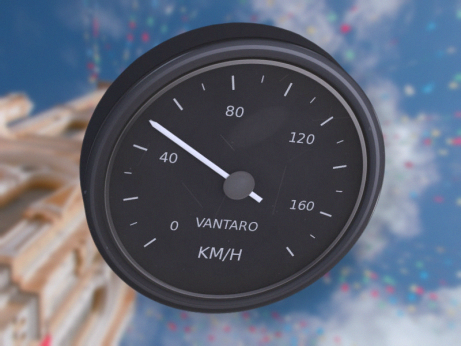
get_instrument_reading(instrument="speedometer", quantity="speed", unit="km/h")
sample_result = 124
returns 50
